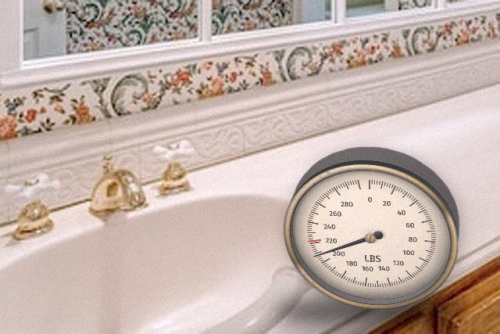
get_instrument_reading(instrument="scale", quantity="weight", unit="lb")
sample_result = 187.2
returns 210
